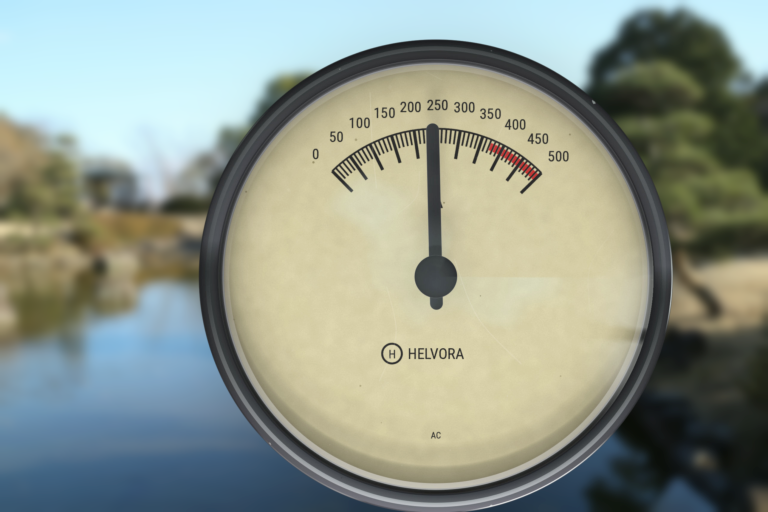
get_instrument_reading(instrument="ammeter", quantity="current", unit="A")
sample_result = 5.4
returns 240
